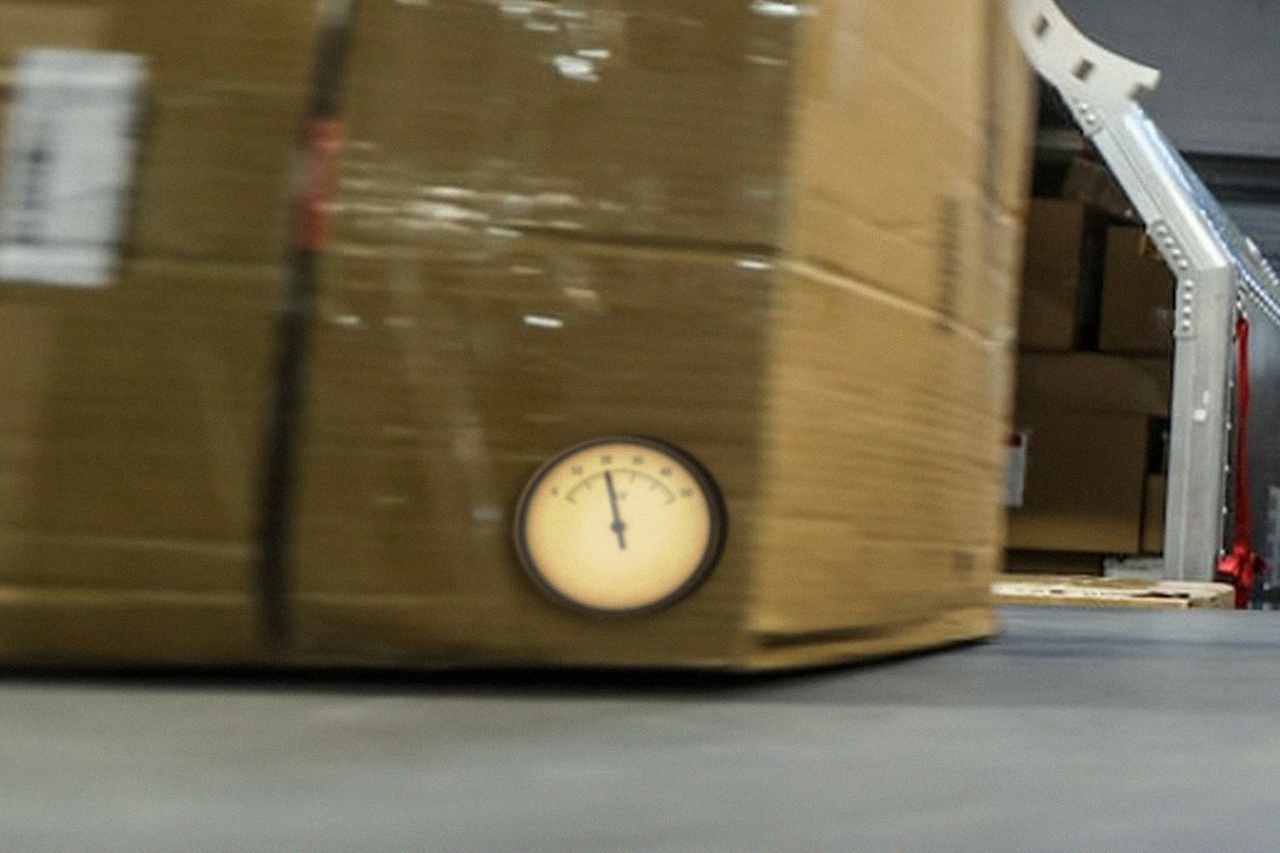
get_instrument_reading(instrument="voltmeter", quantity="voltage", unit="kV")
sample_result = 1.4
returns 20
